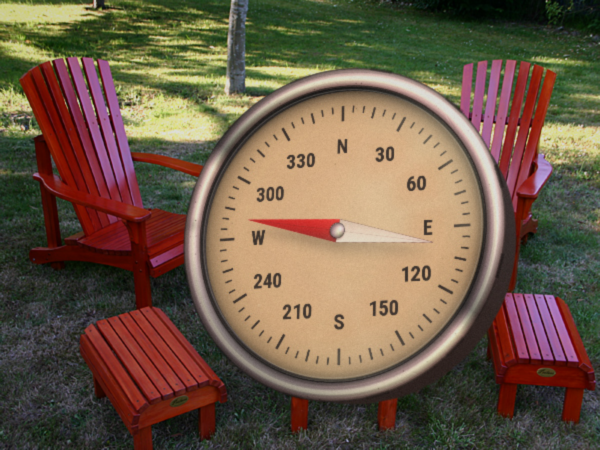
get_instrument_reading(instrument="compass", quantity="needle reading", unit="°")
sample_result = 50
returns 280
